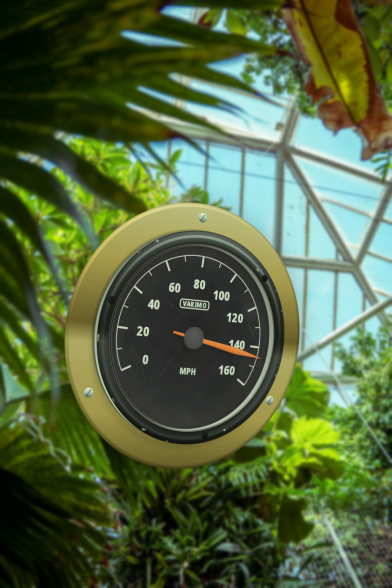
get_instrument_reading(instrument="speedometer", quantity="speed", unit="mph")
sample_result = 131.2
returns 145
